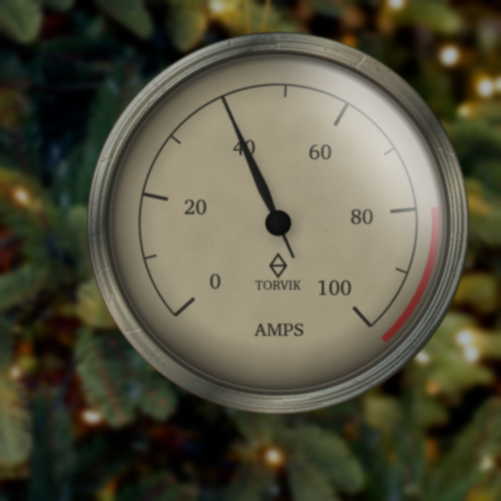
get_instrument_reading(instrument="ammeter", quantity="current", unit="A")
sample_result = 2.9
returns 40
